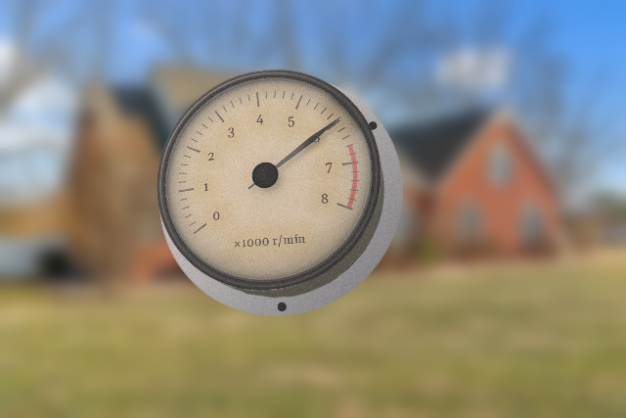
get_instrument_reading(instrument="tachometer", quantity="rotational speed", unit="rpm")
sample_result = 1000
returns 6000
